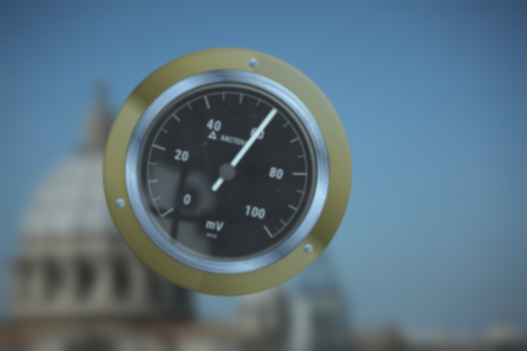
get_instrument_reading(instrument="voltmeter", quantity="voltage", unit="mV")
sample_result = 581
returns 60
